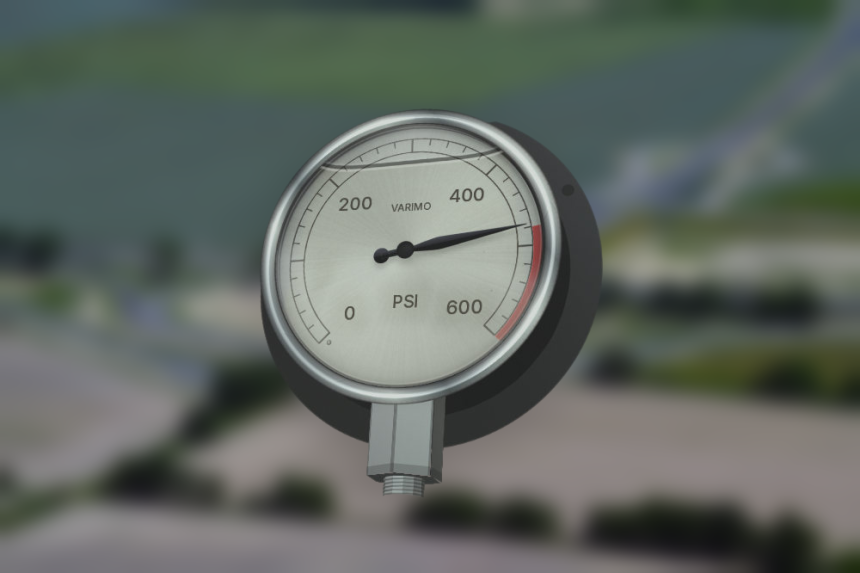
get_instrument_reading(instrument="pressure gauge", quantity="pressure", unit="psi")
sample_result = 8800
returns 480
